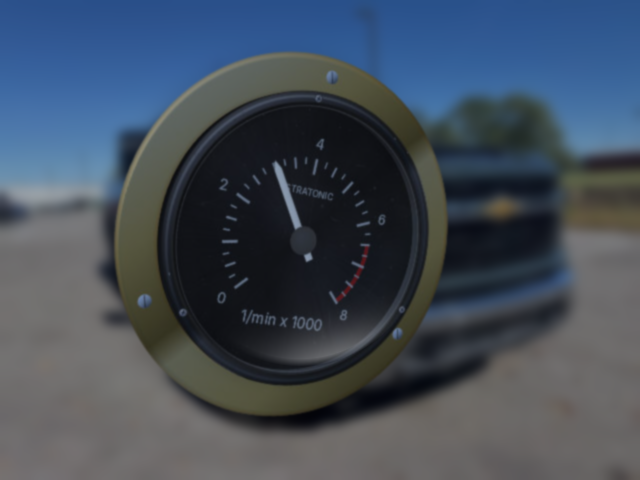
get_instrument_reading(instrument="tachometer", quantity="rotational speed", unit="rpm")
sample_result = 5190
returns 3000
